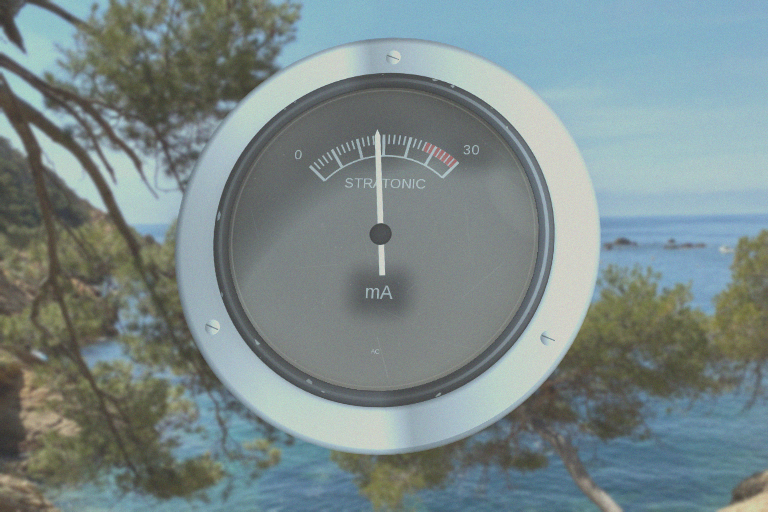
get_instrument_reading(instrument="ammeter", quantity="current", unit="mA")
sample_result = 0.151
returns 14
